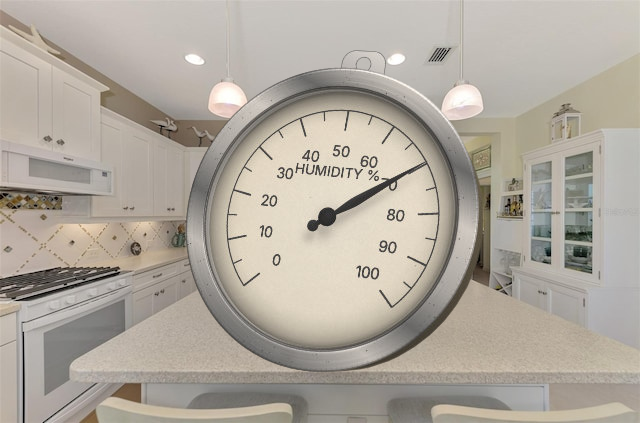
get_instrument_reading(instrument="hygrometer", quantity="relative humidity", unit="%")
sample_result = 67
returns 70
